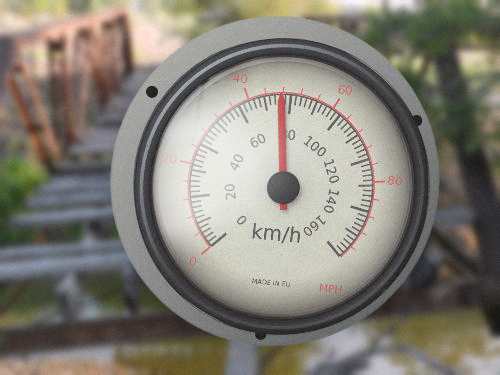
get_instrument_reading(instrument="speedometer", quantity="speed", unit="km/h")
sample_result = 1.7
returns 76
